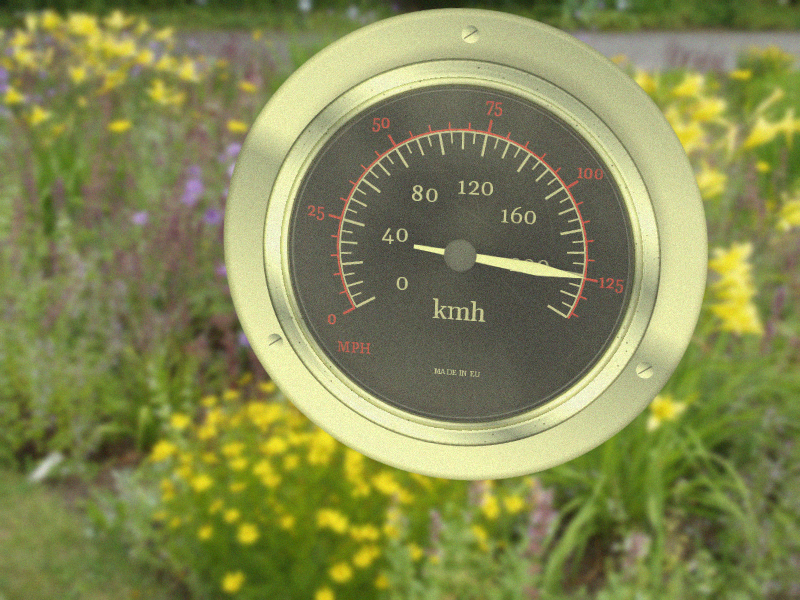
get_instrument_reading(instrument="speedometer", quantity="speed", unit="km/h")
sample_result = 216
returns 200
